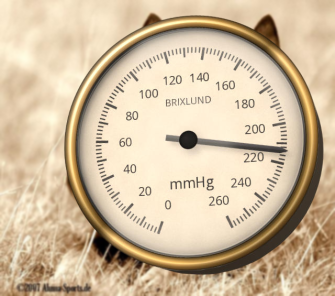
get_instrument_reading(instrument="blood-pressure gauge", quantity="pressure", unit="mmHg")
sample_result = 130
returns 214
